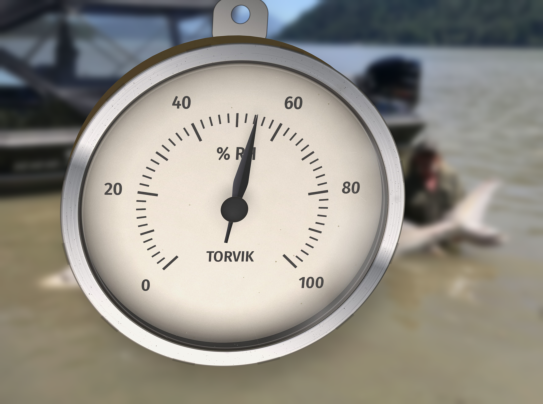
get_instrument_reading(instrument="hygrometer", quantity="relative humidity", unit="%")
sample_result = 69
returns 54
